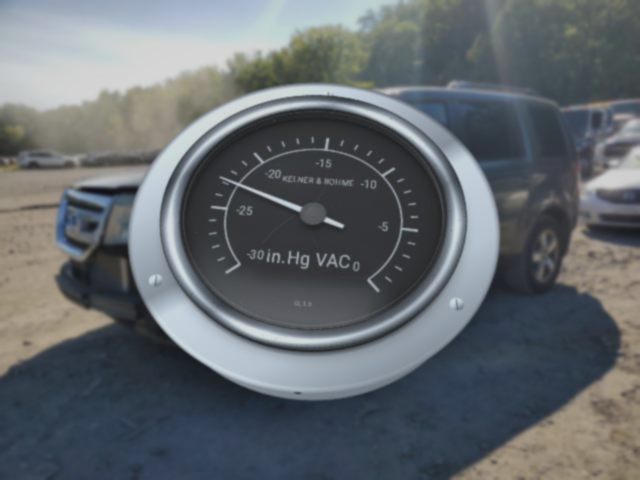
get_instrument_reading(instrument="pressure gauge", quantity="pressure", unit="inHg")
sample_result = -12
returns -23
